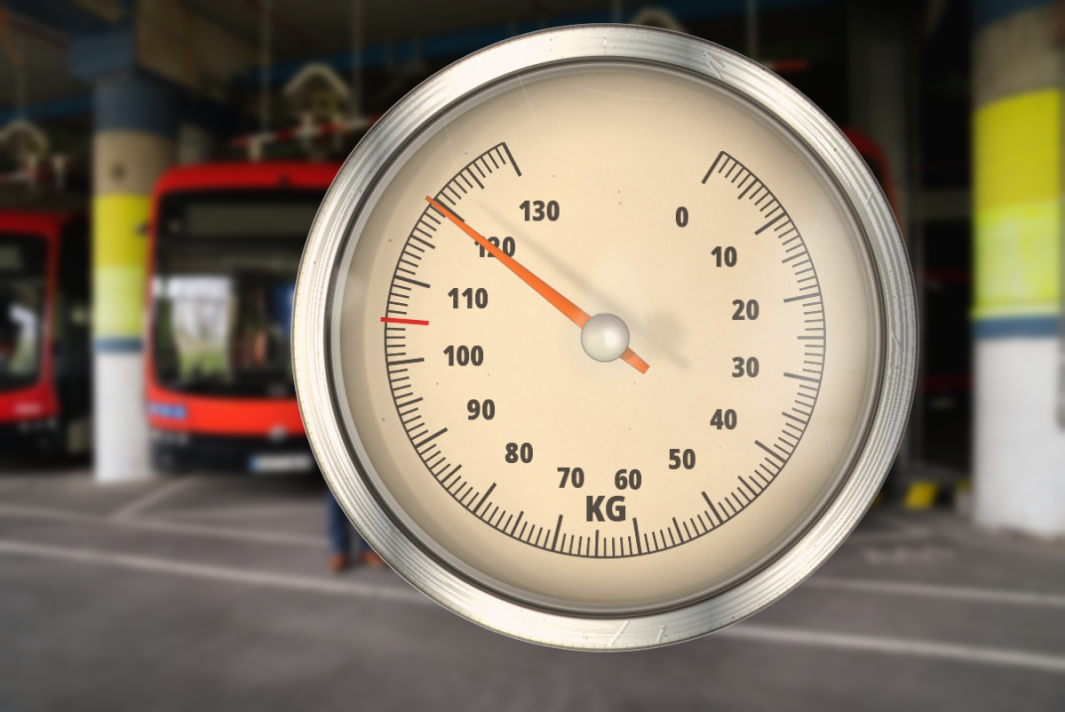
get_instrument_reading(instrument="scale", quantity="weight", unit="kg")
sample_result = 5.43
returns 119.5
